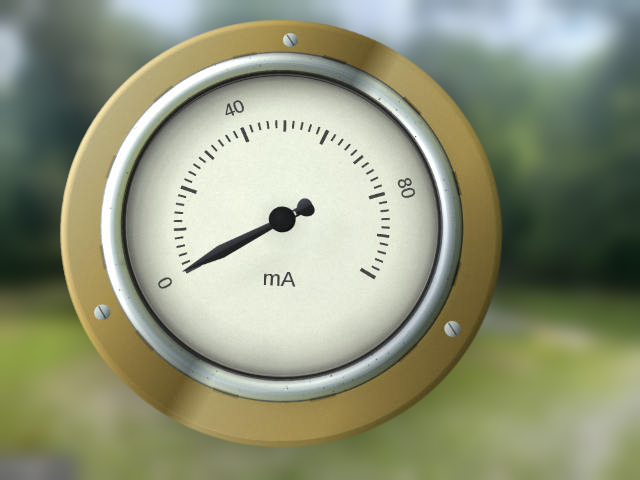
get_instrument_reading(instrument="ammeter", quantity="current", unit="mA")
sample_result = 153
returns 0
